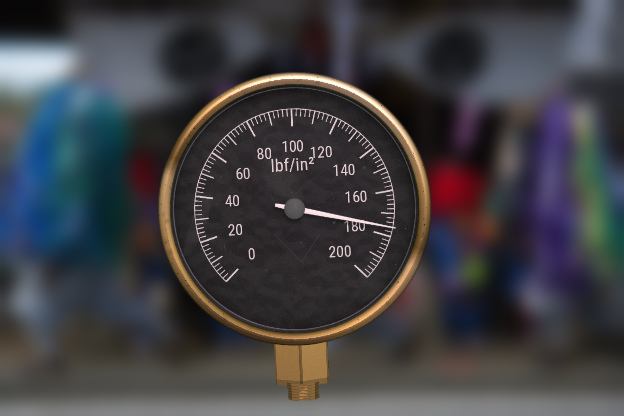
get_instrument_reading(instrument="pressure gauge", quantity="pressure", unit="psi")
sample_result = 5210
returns 176
